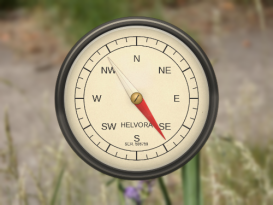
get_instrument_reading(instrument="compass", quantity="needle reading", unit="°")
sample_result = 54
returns 145
